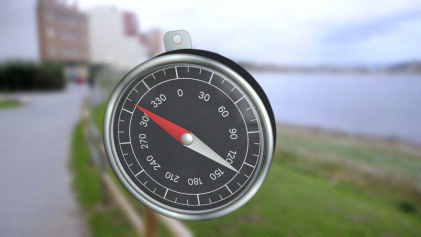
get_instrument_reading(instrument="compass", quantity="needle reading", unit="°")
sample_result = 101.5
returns 310
